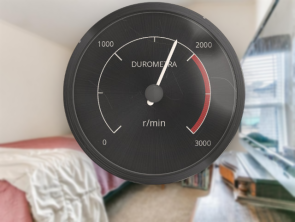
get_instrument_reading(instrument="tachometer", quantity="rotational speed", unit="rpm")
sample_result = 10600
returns 1750
